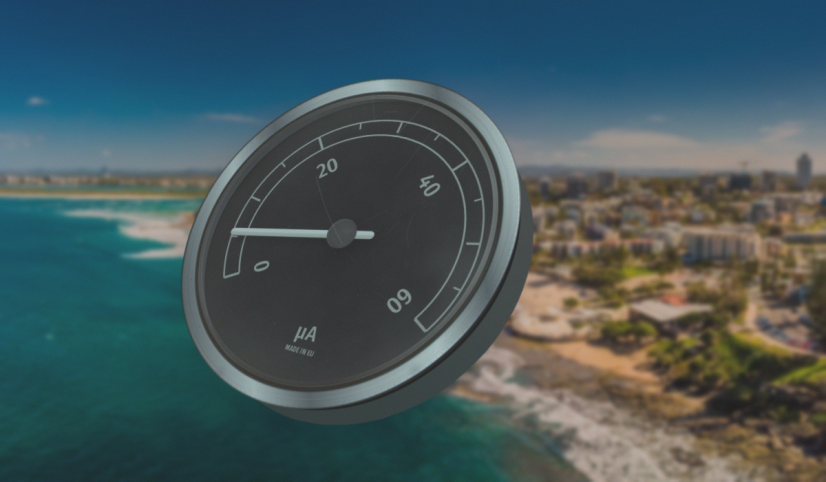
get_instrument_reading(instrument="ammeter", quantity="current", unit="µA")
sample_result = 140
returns 5
